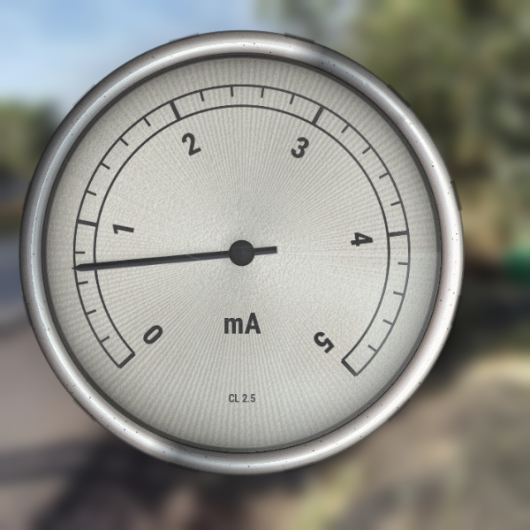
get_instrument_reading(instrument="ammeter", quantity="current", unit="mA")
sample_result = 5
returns 0.7
